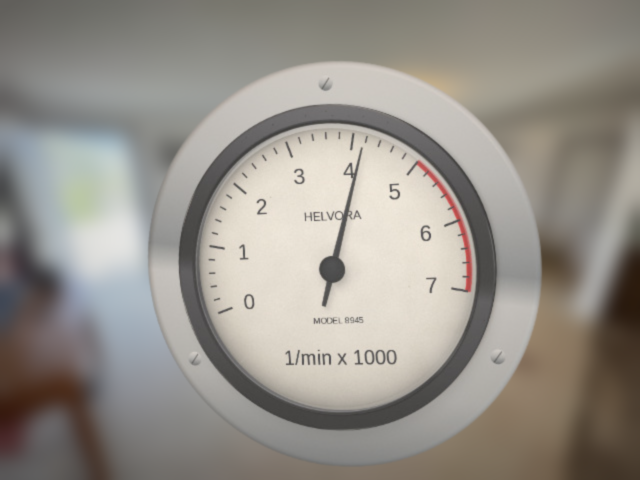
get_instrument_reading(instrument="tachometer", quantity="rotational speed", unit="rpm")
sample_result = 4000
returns 4200
